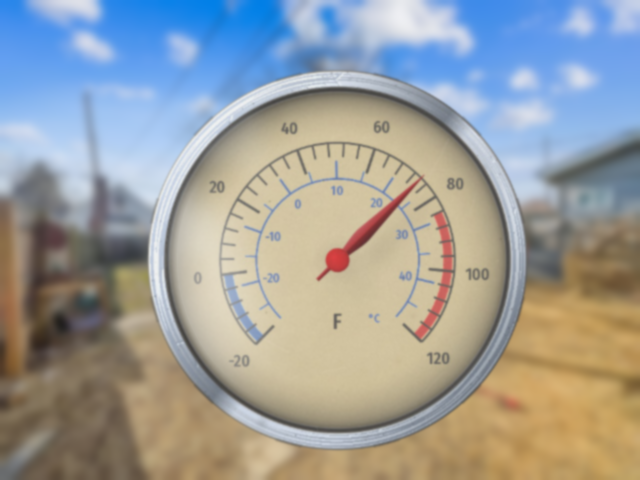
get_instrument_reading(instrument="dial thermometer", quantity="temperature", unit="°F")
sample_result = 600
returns 74
